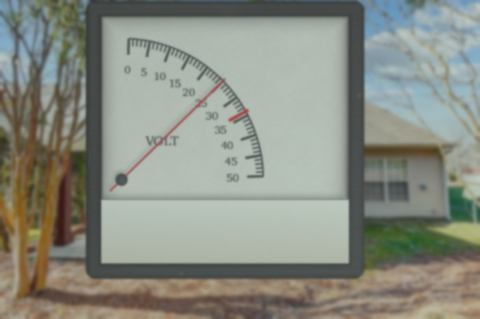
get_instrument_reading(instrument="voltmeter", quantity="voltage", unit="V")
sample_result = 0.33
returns 25
